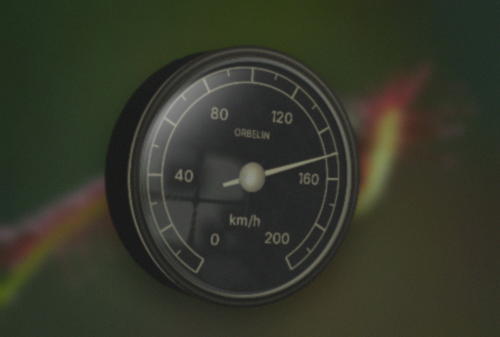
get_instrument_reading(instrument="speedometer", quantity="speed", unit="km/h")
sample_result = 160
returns 150
